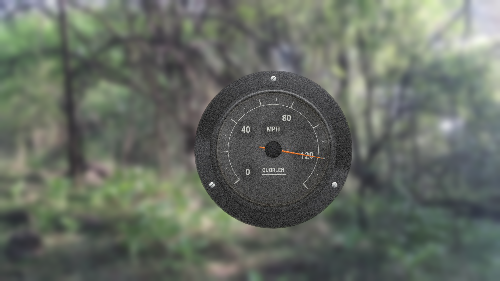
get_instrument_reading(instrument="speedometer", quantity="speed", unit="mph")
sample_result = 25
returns 120
